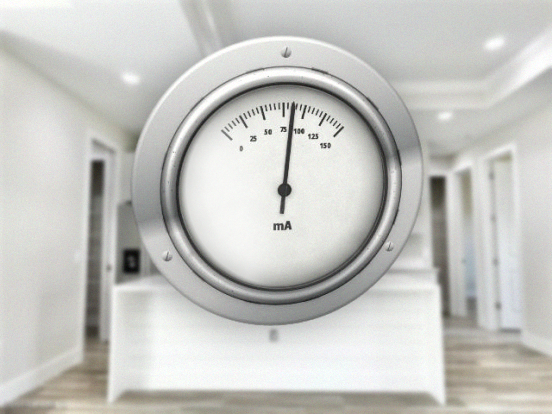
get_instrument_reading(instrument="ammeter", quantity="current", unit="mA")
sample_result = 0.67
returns 85
